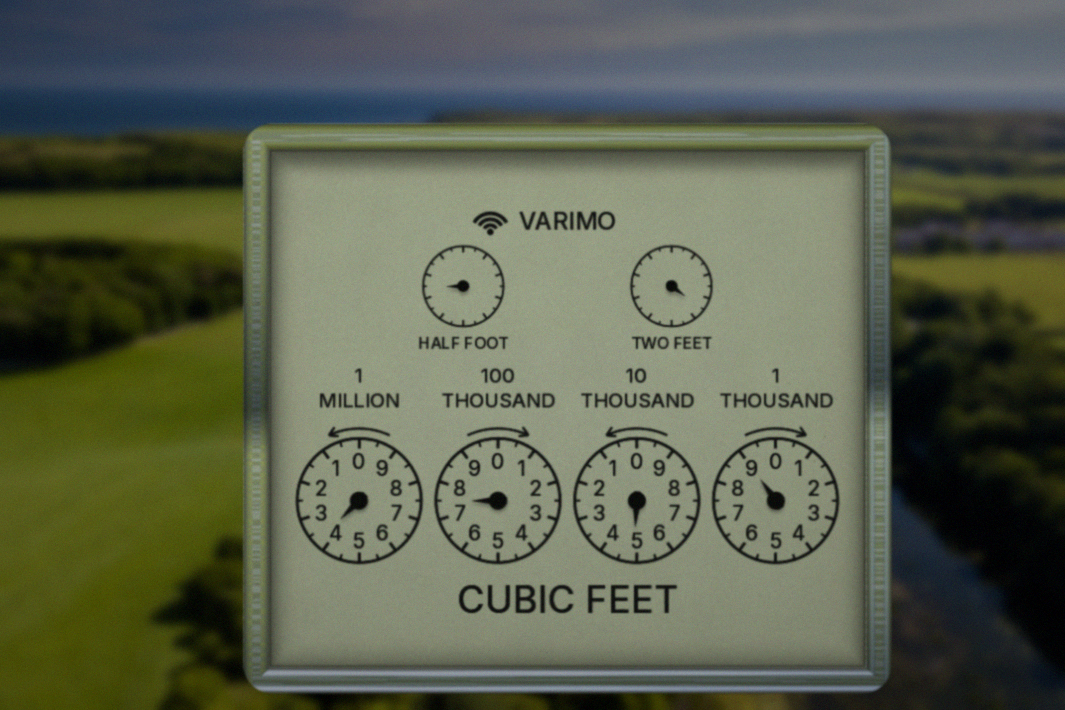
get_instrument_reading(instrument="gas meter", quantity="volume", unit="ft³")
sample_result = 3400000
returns 374900
